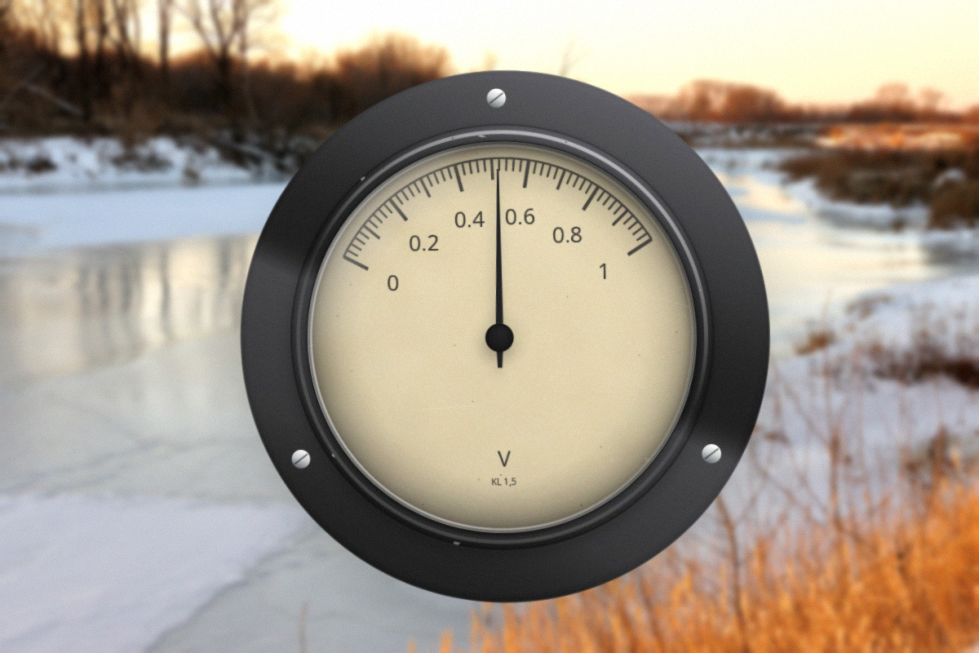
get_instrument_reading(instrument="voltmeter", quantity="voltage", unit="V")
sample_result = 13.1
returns 0.52
